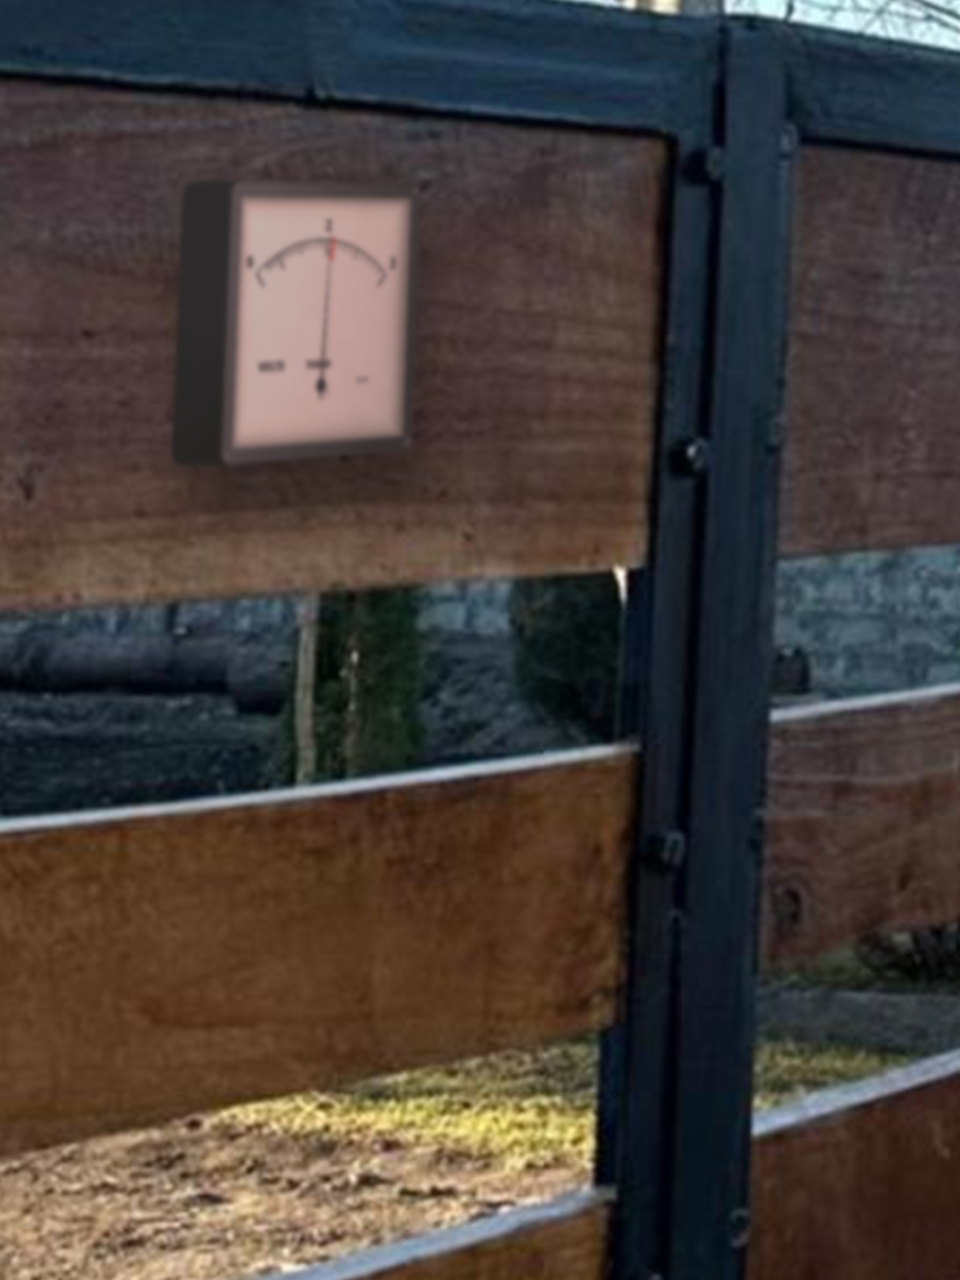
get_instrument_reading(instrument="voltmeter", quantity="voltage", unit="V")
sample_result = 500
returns 2
